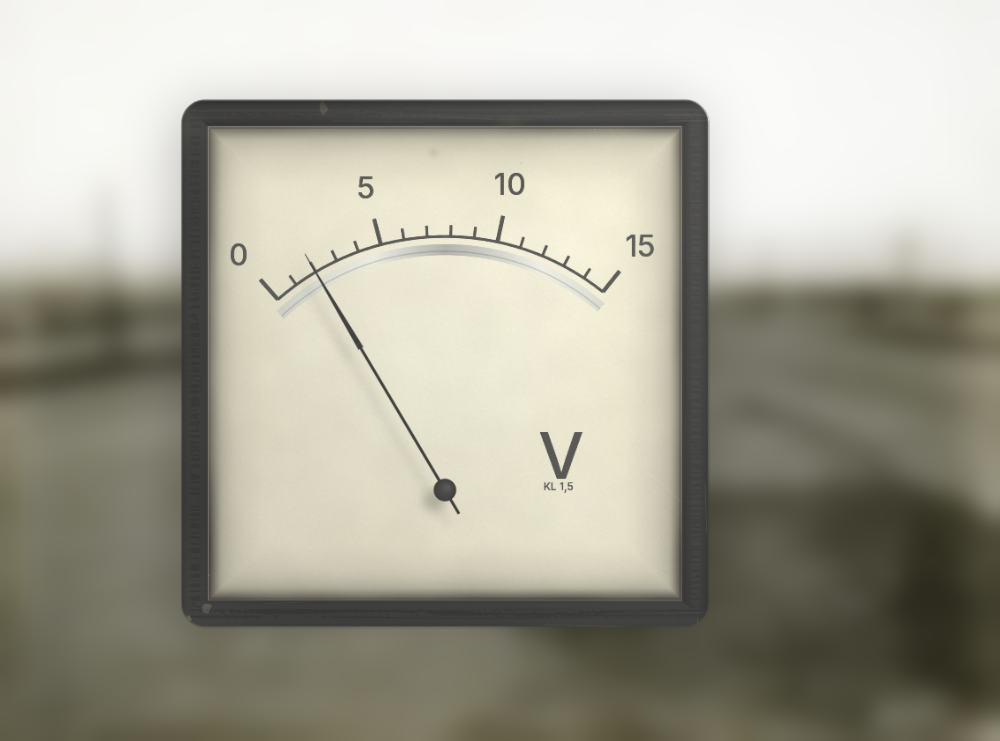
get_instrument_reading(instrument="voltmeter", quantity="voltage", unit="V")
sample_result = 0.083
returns 2
